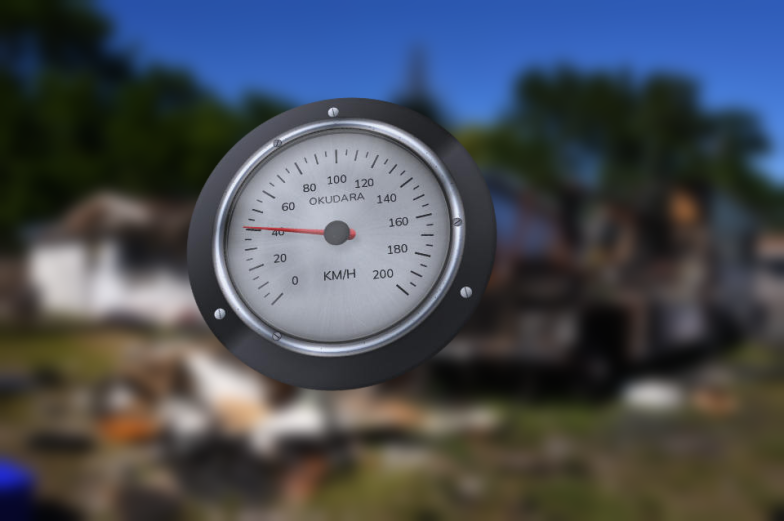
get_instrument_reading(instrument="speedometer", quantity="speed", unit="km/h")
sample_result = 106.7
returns 40
